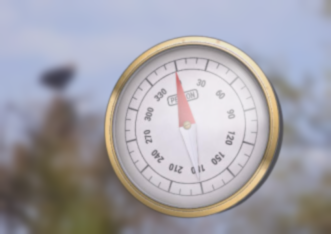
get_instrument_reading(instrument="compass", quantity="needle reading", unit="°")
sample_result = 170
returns 0
